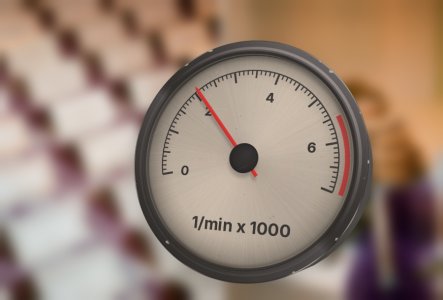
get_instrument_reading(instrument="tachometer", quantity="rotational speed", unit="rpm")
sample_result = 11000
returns 2100
